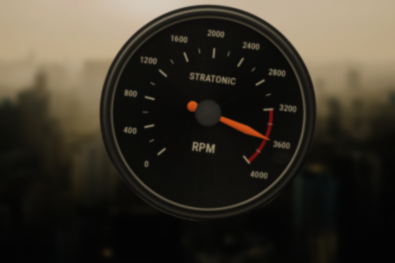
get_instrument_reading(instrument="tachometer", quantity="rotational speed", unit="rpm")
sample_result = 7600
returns 3600
